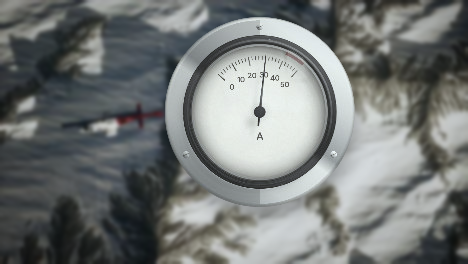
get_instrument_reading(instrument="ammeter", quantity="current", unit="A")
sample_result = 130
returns 30
